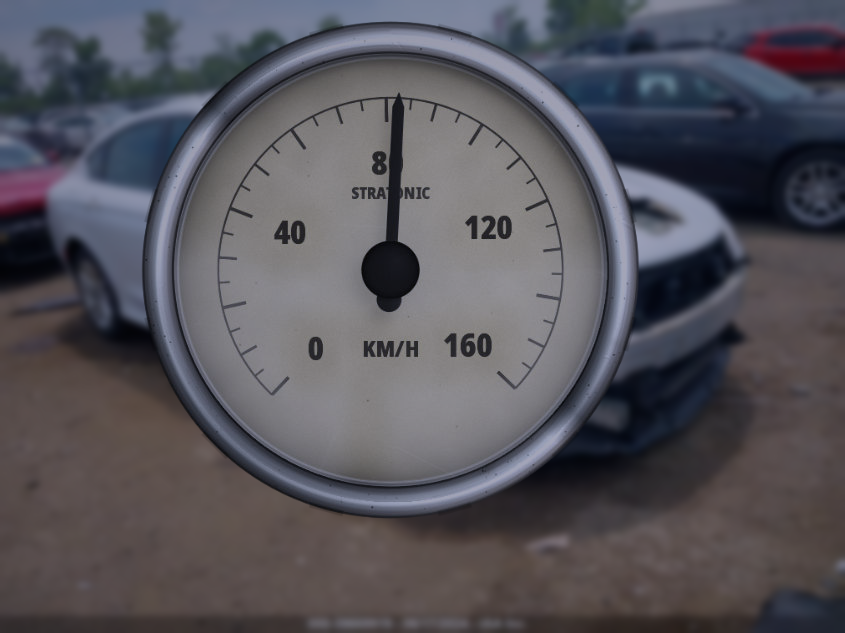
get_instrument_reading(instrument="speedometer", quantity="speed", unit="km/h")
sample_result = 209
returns 82.5
